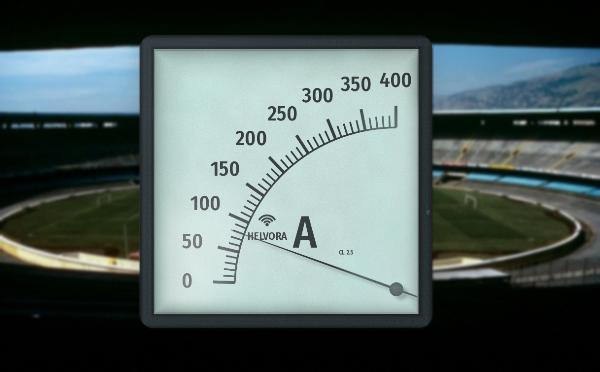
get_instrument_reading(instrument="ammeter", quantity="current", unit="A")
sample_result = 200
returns 80
